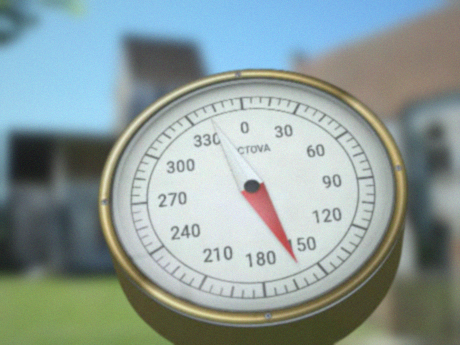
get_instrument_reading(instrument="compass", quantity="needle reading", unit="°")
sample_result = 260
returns 160
